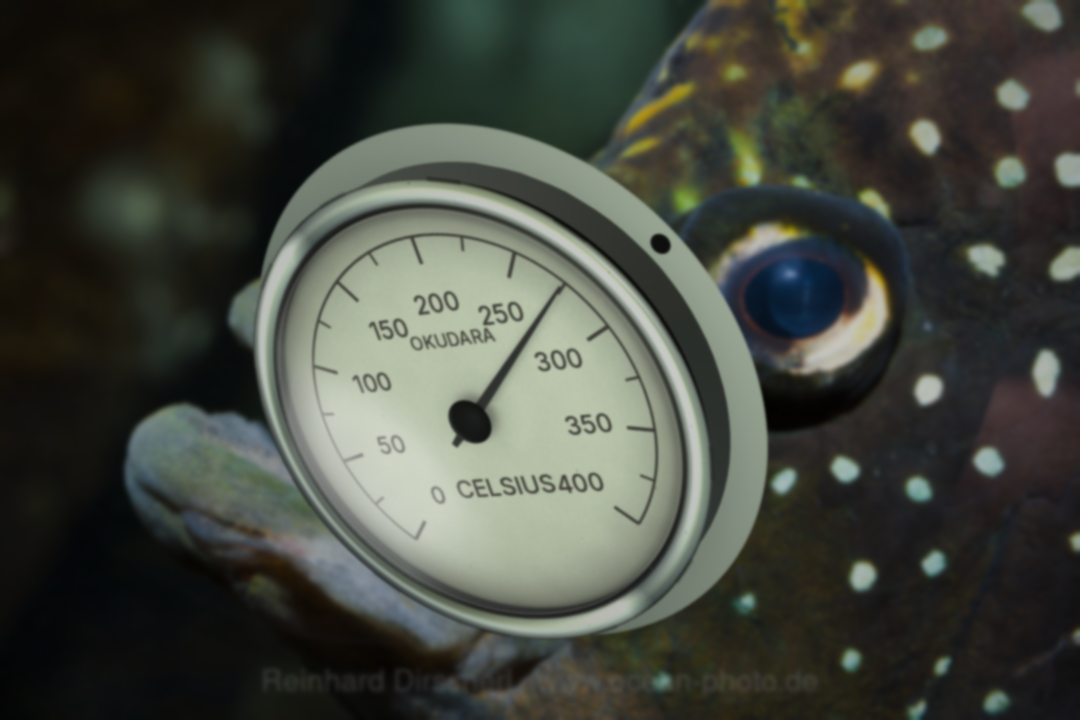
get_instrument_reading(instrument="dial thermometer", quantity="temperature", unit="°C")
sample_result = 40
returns 275
